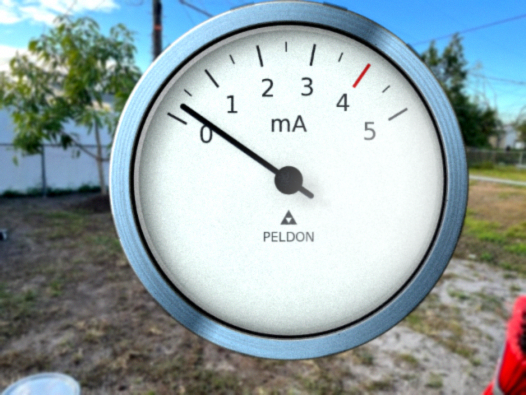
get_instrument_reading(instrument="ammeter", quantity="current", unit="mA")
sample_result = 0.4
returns 0.25
